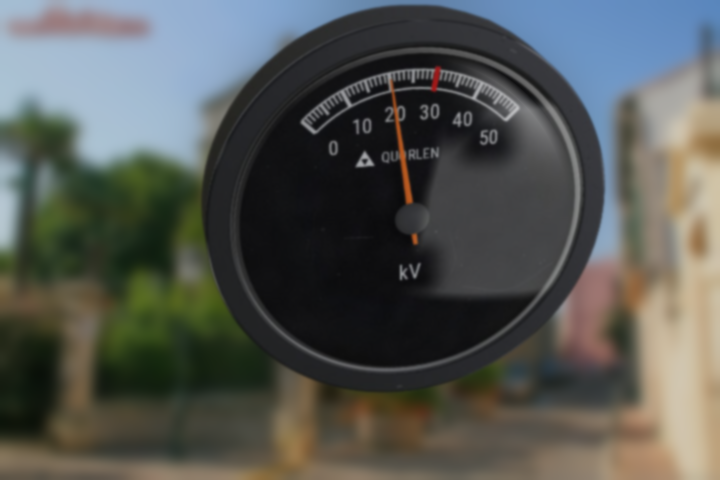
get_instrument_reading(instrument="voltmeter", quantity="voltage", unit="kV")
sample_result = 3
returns 20
